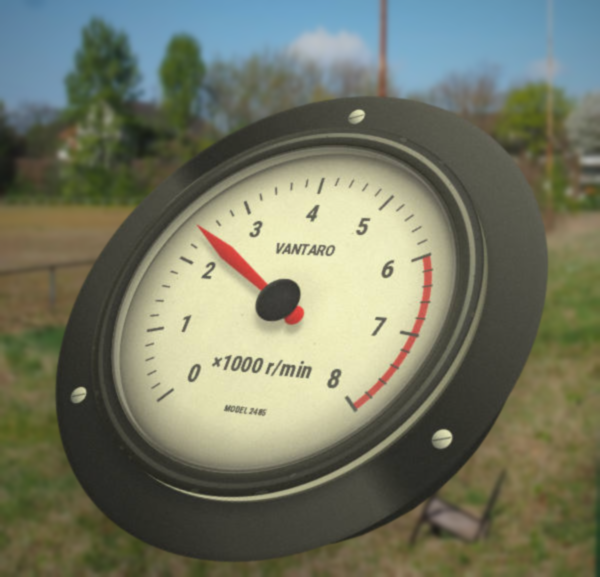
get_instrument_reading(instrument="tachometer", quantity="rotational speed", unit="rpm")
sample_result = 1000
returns 2400
